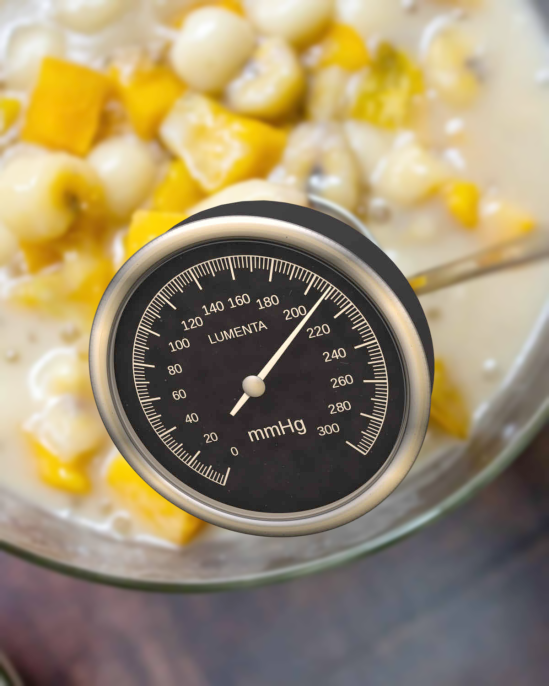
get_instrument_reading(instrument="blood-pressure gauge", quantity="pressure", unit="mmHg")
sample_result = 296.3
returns 208
